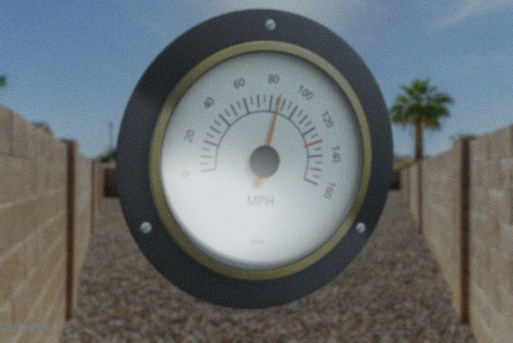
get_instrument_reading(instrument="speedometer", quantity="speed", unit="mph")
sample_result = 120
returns 85
